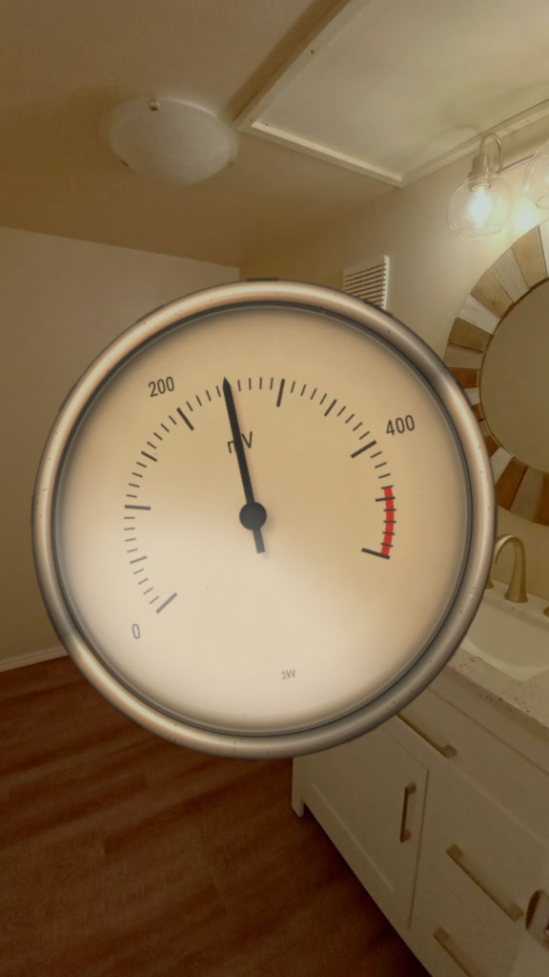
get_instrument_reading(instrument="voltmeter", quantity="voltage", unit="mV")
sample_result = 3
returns 250
